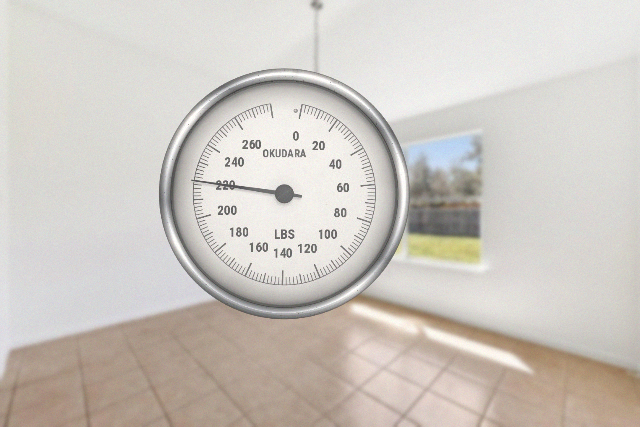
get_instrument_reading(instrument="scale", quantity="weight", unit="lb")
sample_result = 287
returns 220
